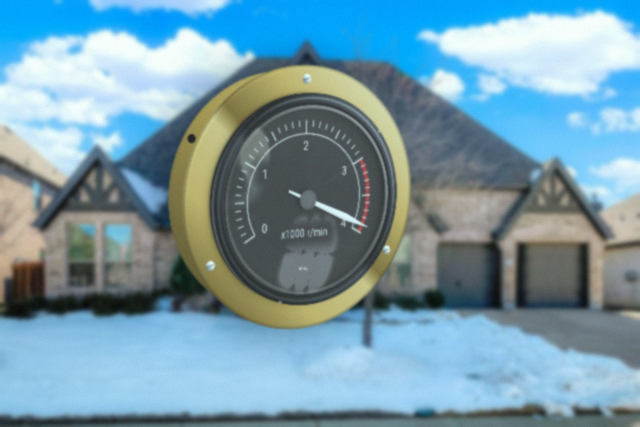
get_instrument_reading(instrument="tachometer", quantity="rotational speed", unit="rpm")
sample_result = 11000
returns 3900
